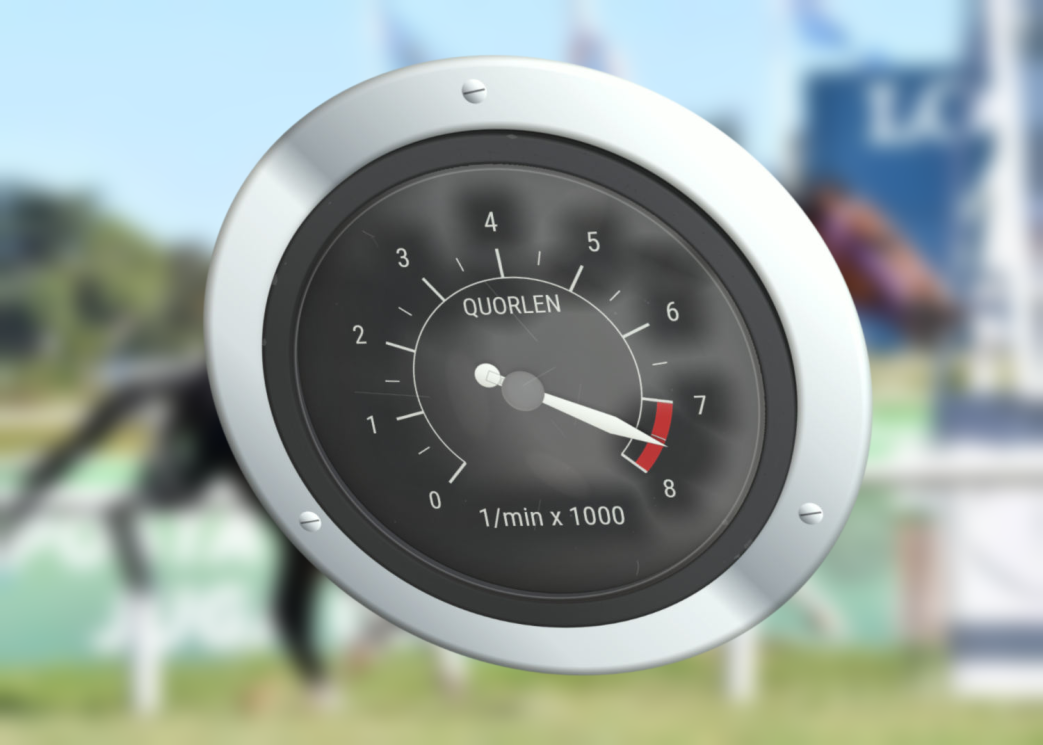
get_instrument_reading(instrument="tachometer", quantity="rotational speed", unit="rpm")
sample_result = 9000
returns 7500
